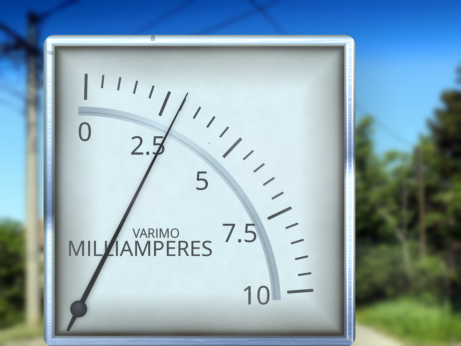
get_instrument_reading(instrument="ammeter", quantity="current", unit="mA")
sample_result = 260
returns 3
